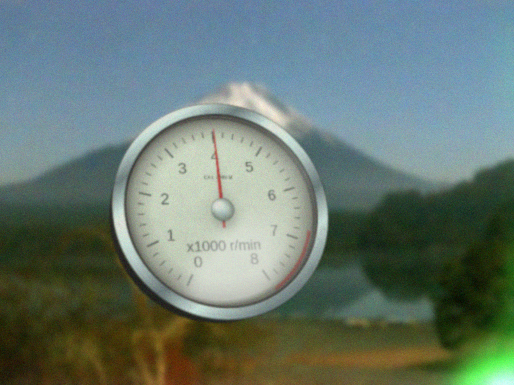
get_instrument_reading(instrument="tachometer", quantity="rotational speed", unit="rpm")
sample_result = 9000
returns 4000
